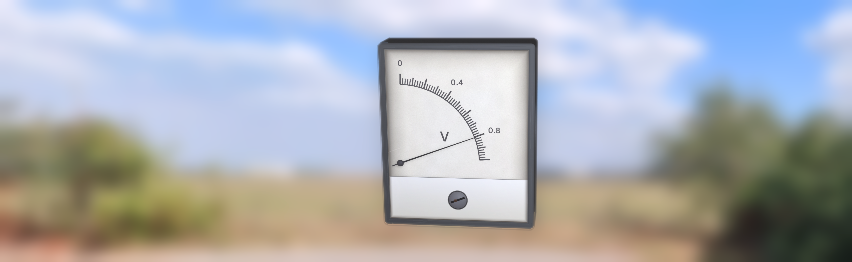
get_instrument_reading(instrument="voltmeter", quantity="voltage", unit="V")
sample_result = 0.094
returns 0.8
